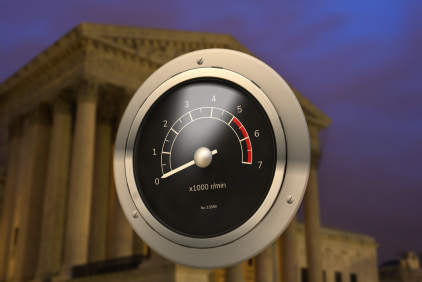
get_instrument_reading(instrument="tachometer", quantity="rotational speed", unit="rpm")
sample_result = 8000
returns 0
